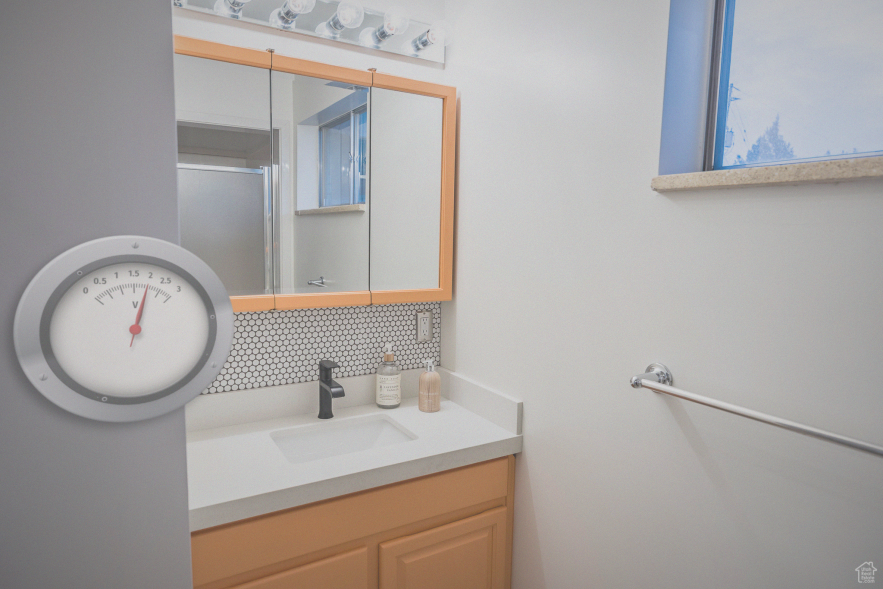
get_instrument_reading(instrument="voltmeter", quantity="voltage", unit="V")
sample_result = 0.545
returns 2
